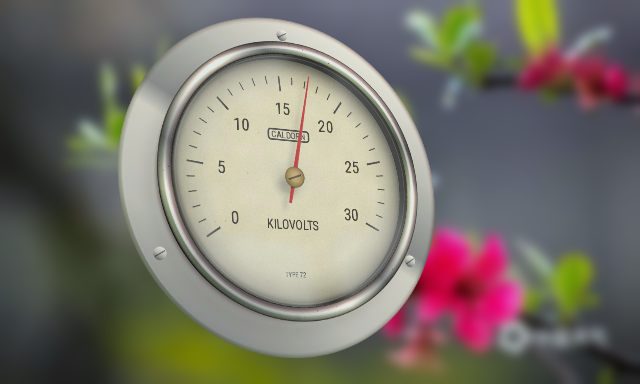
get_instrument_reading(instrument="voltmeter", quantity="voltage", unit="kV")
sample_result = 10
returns 17
